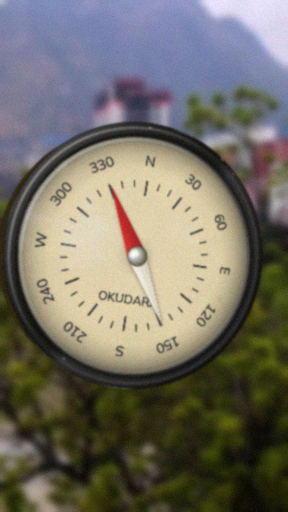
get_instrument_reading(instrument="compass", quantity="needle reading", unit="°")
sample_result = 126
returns 330
